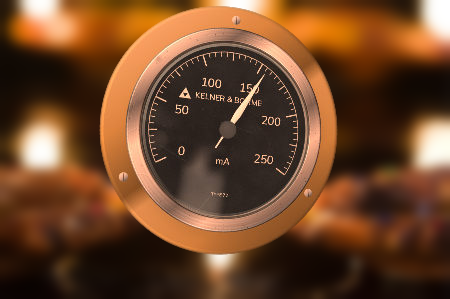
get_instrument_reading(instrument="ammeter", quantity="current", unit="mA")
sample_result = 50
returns 155
